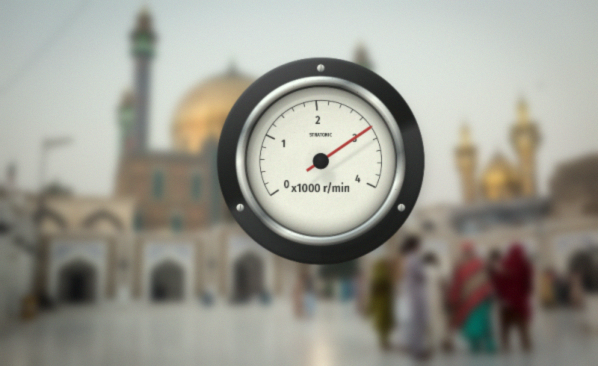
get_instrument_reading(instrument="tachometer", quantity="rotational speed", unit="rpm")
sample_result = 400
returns 3000
